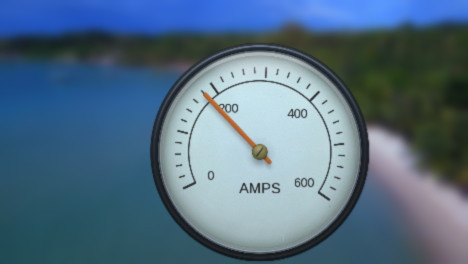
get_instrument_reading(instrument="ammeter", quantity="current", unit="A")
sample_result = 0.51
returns 180
